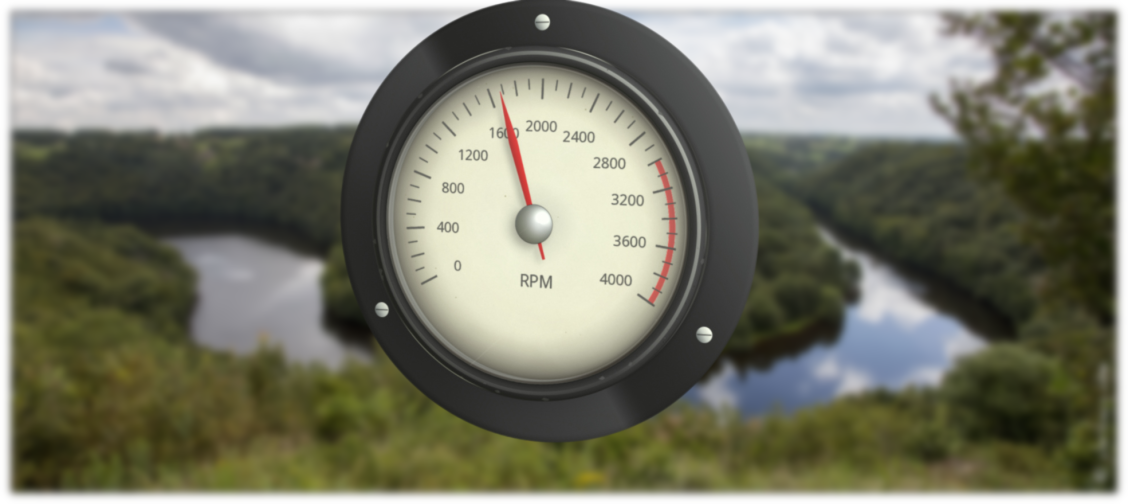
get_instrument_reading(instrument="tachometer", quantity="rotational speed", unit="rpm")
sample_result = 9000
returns 1700
